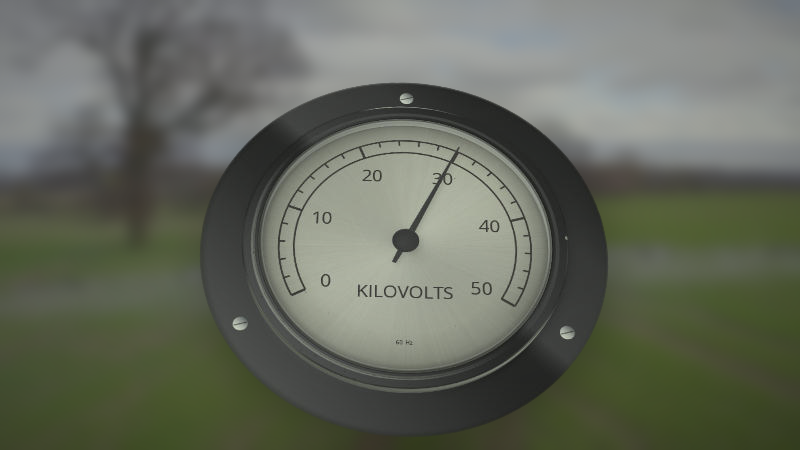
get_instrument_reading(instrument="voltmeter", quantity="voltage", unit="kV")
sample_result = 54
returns 30
